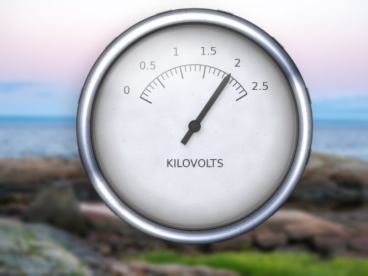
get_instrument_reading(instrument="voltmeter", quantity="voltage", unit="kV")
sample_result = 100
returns 2
